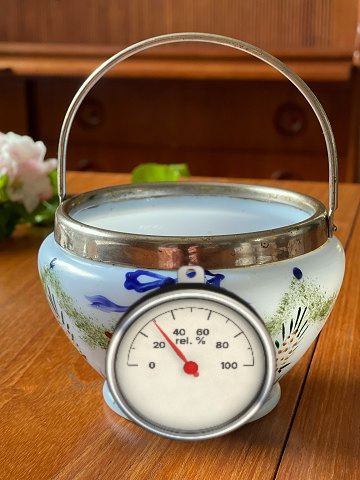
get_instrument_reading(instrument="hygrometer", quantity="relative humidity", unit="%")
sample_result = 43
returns 30
